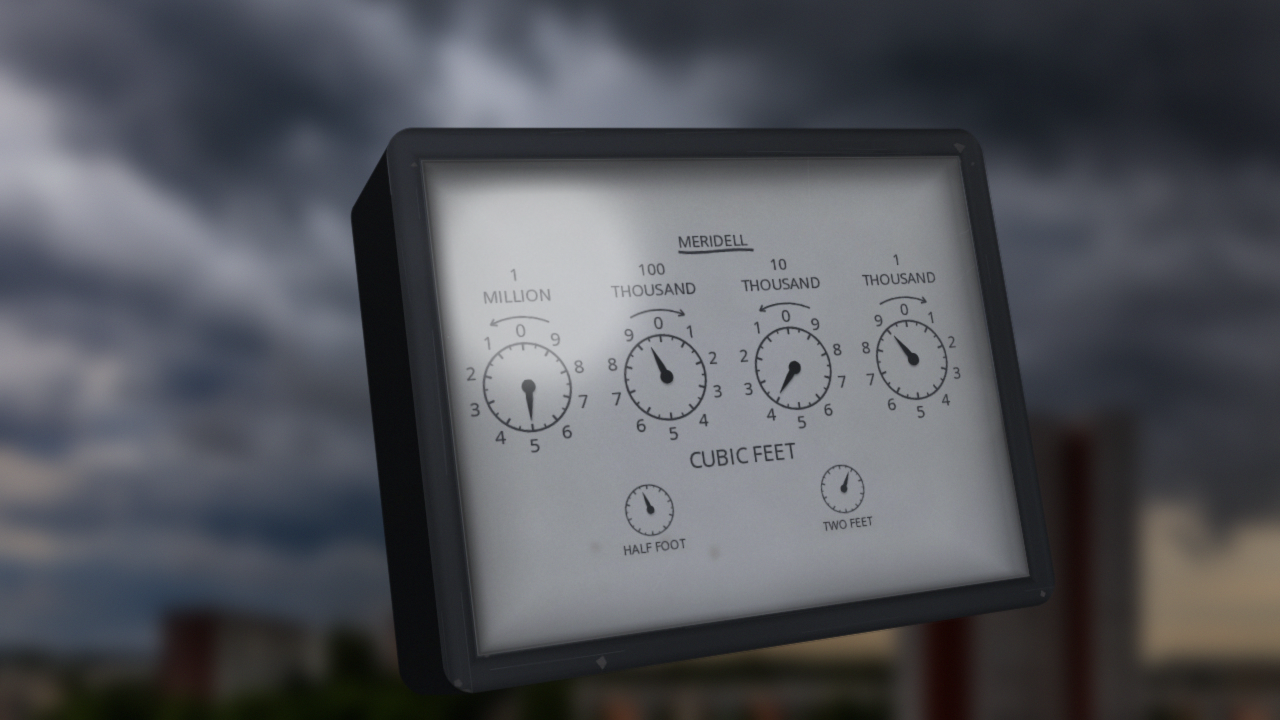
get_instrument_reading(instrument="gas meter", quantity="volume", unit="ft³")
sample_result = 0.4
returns 493900
